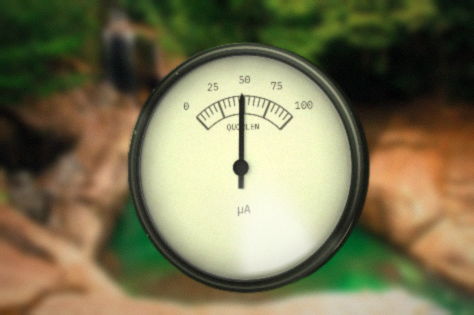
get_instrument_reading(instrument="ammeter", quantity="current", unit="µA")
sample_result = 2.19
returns 50
